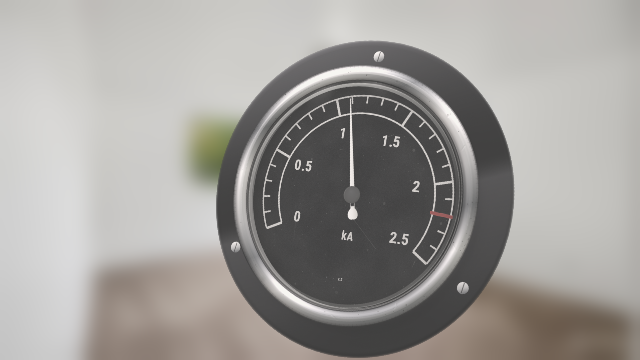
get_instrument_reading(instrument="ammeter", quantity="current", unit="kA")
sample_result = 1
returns 1.1
